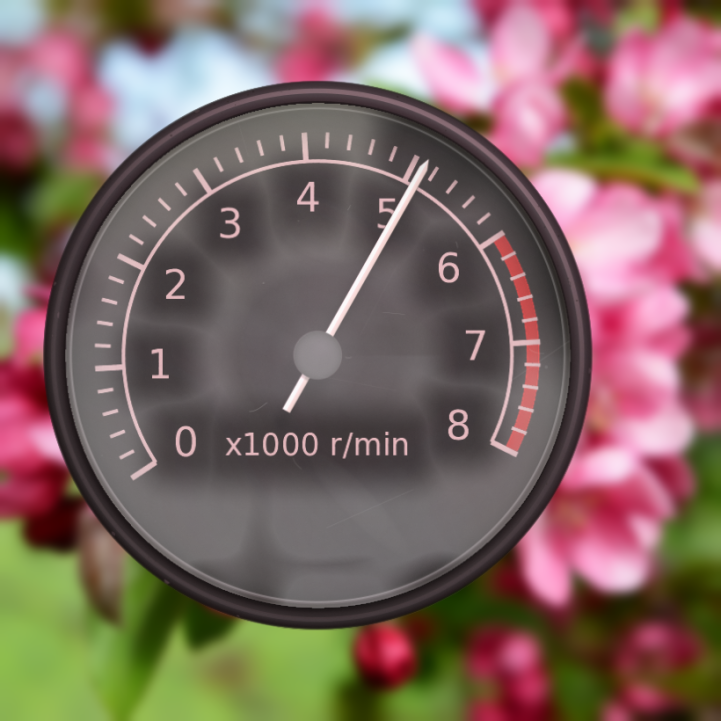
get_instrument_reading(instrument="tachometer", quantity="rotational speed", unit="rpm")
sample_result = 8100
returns 5100
